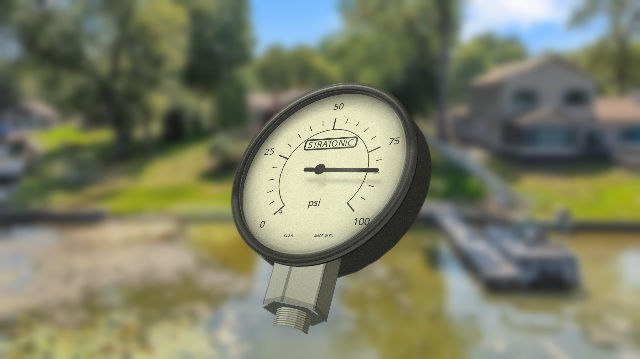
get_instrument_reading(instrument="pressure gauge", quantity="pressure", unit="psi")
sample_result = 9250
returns 85
